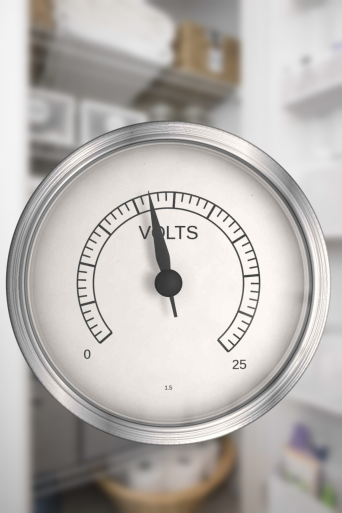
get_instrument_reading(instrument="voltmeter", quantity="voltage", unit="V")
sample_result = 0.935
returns 11
